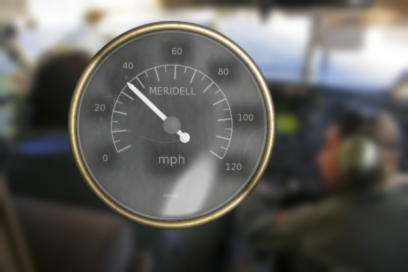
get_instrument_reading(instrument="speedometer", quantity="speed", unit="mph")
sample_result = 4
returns 35
